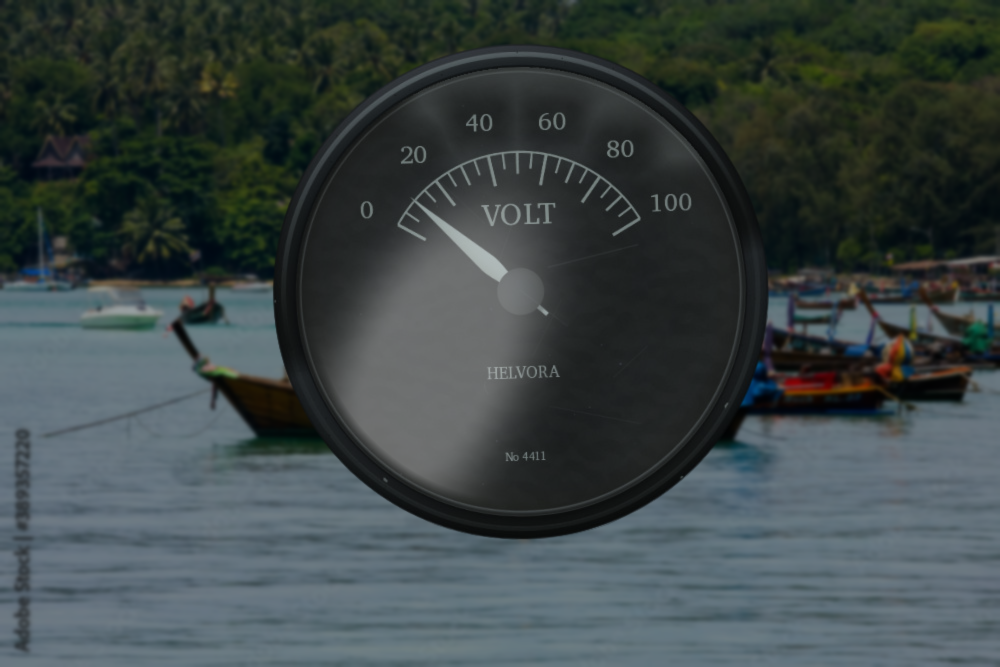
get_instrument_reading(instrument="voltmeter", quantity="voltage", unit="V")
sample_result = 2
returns 10
